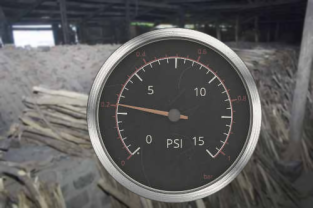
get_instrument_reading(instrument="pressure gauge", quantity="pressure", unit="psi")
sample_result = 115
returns 3
